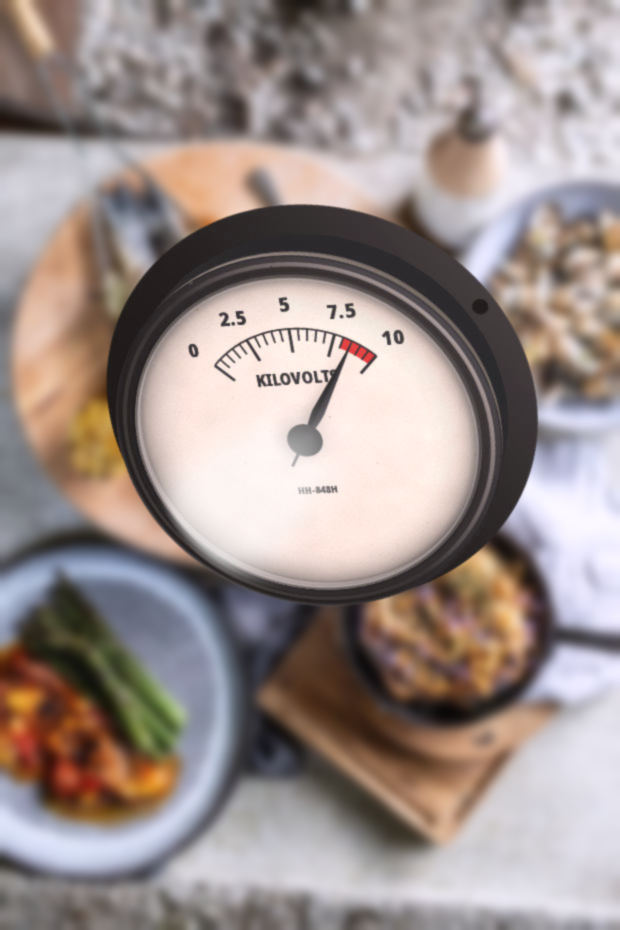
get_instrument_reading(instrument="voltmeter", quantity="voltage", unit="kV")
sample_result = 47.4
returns 8.5
